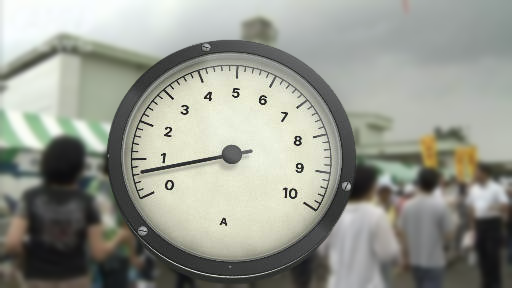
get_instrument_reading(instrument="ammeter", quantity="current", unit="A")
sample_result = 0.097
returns 0.6
